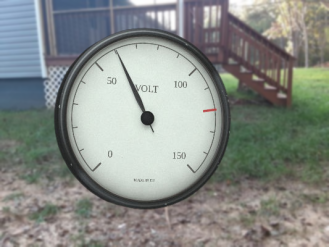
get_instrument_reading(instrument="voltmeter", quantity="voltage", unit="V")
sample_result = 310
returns 60
